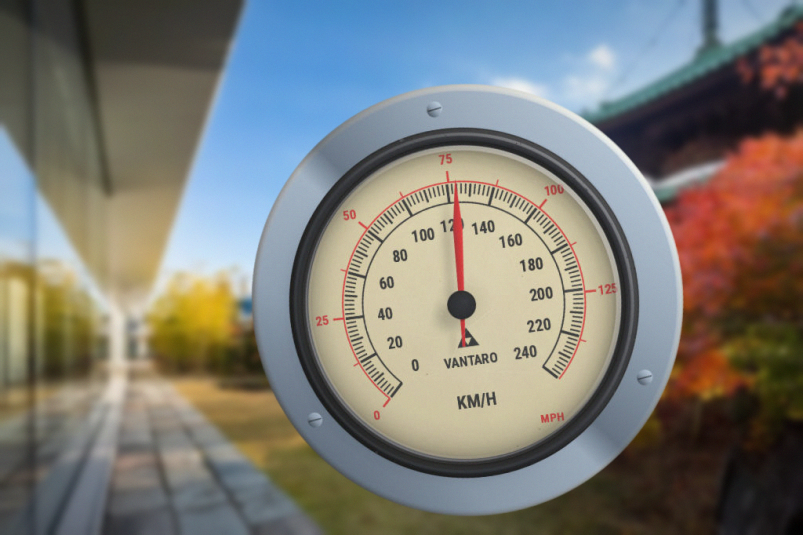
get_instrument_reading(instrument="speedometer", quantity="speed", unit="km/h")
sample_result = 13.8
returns 124
